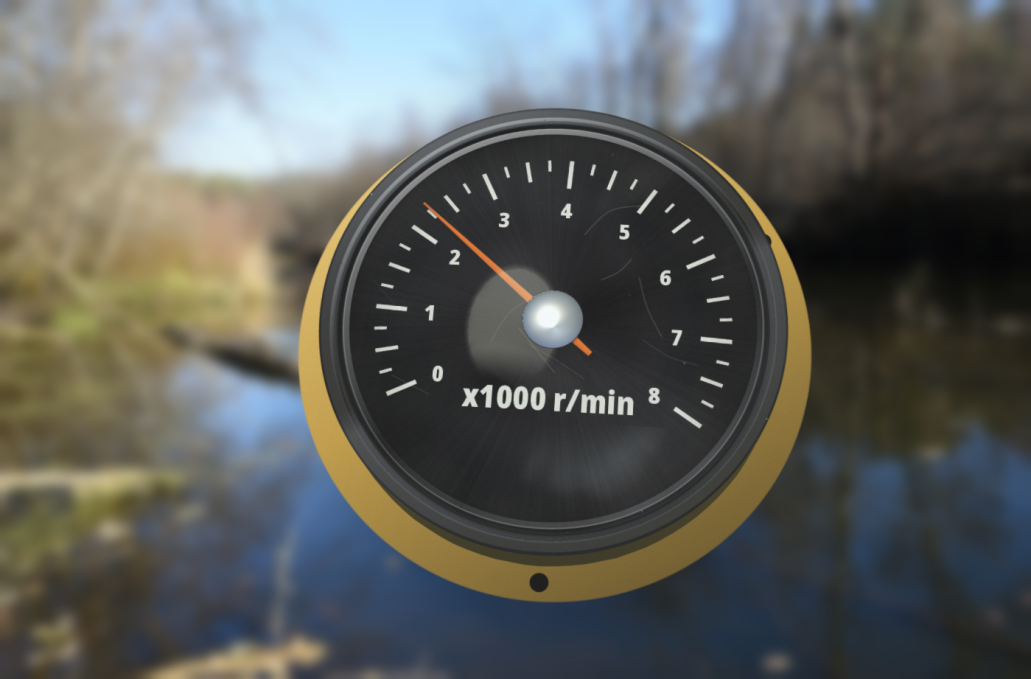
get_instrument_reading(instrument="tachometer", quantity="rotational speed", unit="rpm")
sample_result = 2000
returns 2250
